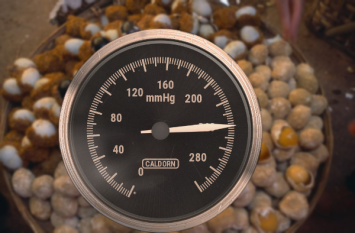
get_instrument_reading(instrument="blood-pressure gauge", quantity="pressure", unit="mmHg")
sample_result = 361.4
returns 240
